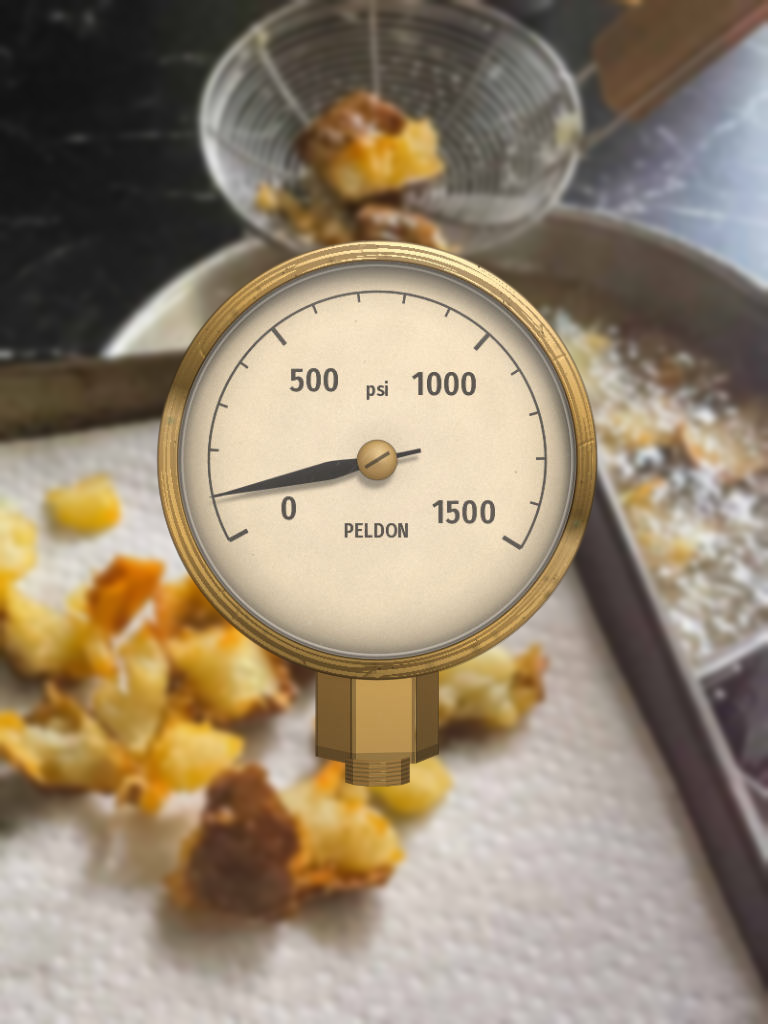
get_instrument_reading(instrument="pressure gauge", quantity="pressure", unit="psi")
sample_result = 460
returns 100
